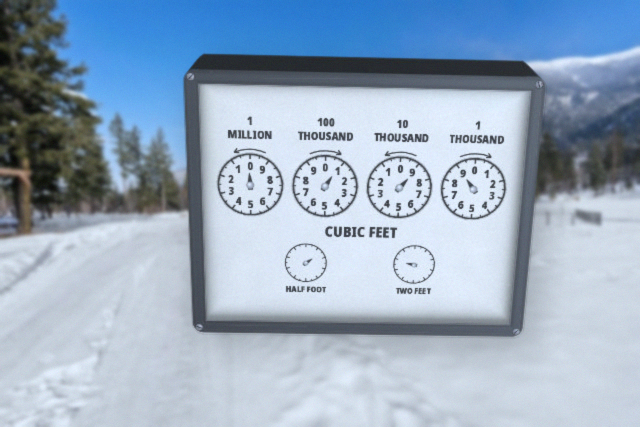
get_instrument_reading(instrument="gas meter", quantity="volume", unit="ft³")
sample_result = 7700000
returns 8900
